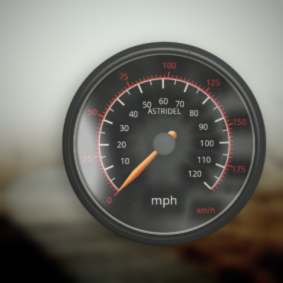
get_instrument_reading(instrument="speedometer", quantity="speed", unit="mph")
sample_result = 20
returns 0
